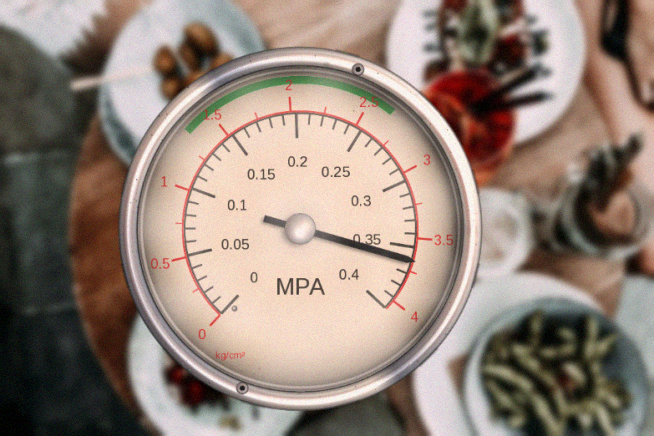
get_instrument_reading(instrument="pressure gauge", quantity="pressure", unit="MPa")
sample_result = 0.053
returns 0.36
